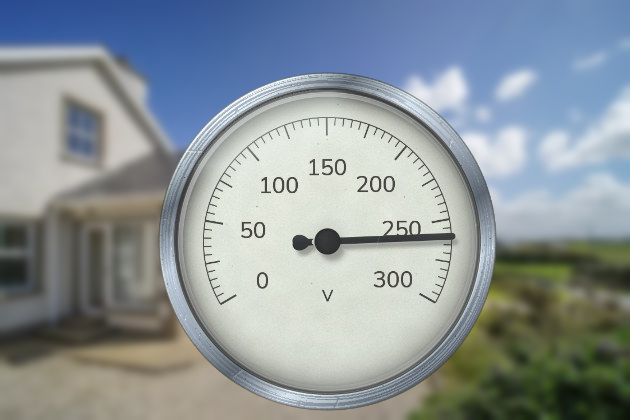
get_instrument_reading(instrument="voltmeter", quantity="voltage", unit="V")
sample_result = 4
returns 260
